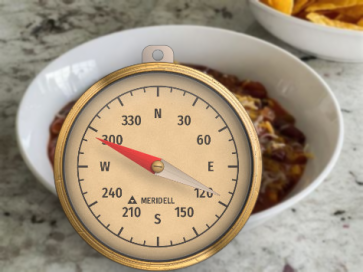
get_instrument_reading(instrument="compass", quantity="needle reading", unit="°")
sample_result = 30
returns 295
